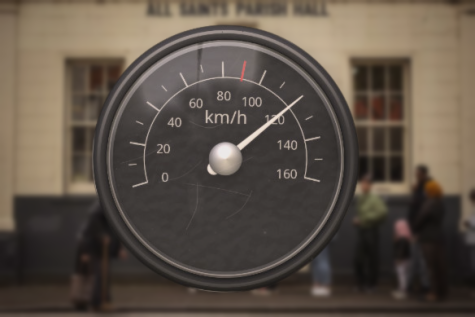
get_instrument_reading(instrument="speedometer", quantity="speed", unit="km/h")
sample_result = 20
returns 120
